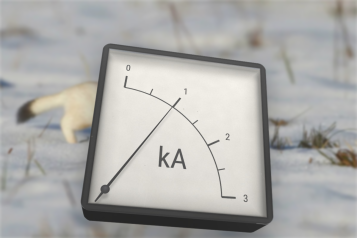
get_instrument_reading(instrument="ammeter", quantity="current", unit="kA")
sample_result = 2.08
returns 1
